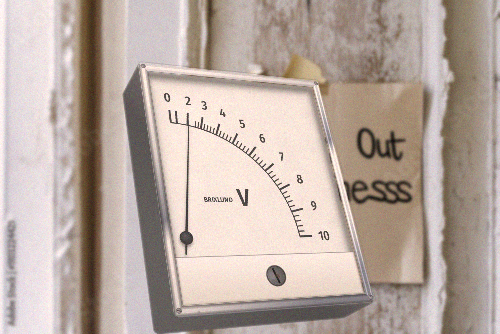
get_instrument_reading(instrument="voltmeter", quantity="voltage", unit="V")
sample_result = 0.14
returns 2
